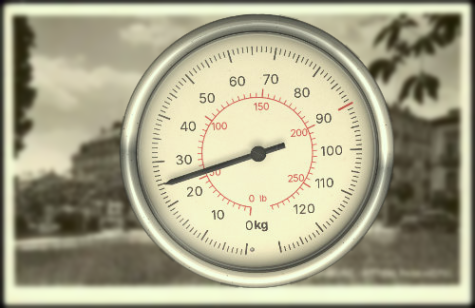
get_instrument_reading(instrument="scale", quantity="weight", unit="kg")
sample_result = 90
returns 25
